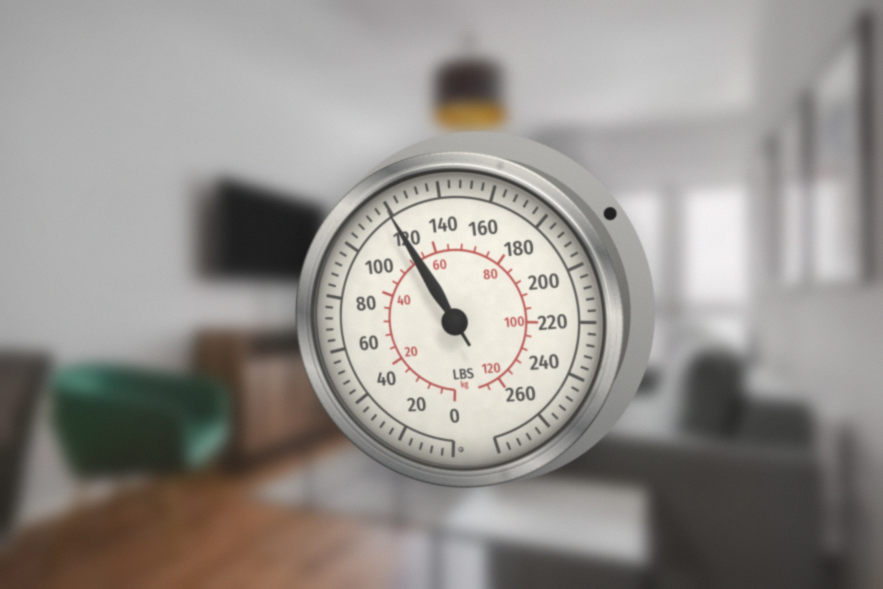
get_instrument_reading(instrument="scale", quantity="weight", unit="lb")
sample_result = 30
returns 120
